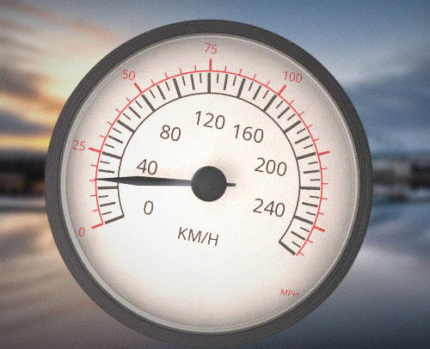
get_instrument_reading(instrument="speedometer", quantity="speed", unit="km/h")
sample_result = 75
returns 25
